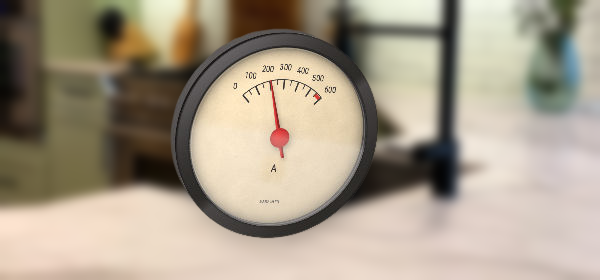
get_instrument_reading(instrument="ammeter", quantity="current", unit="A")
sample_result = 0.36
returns 200
